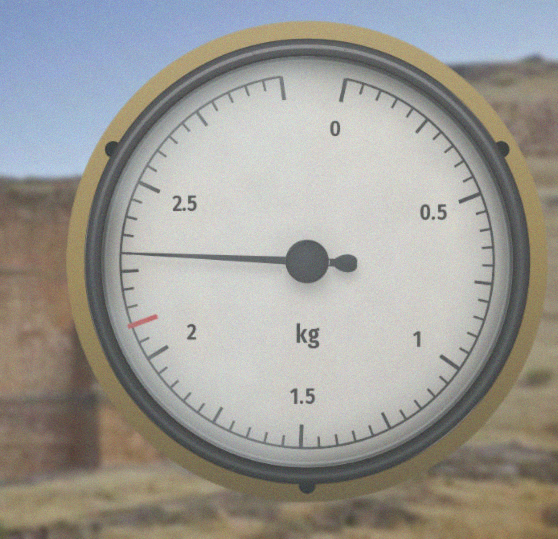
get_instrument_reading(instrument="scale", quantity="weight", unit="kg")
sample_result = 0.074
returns 2.3
